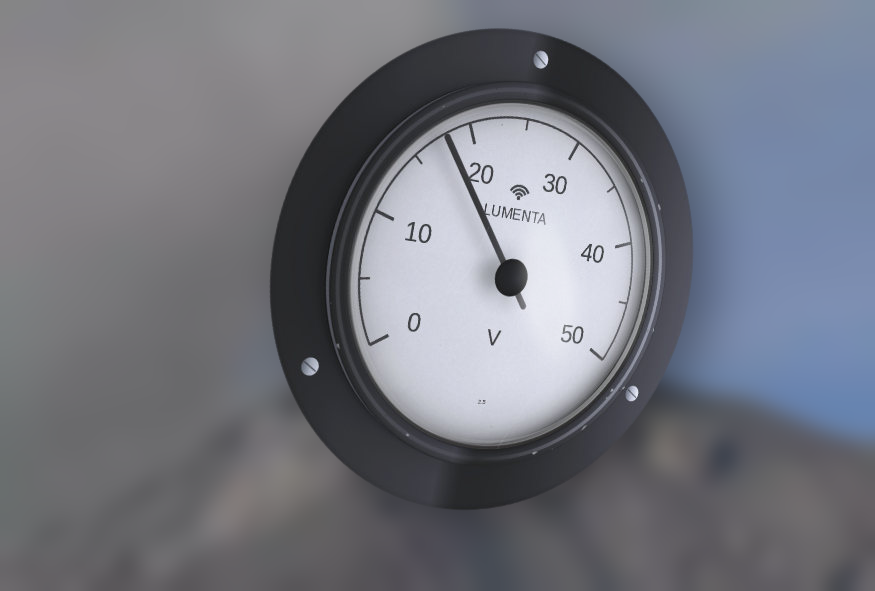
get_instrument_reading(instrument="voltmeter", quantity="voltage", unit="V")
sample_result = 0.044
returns 17.5
